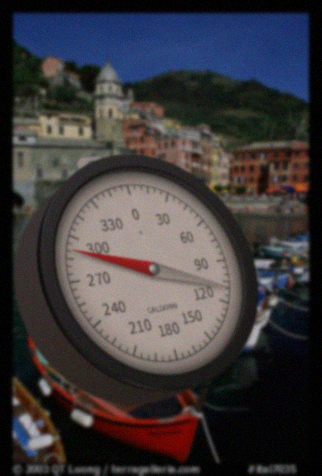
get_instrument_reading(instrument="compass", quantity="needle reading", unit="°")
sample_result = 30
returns 290
